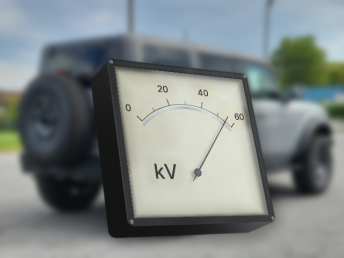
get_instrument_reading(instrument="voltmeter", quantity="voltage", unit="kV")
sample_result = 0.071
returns 55
